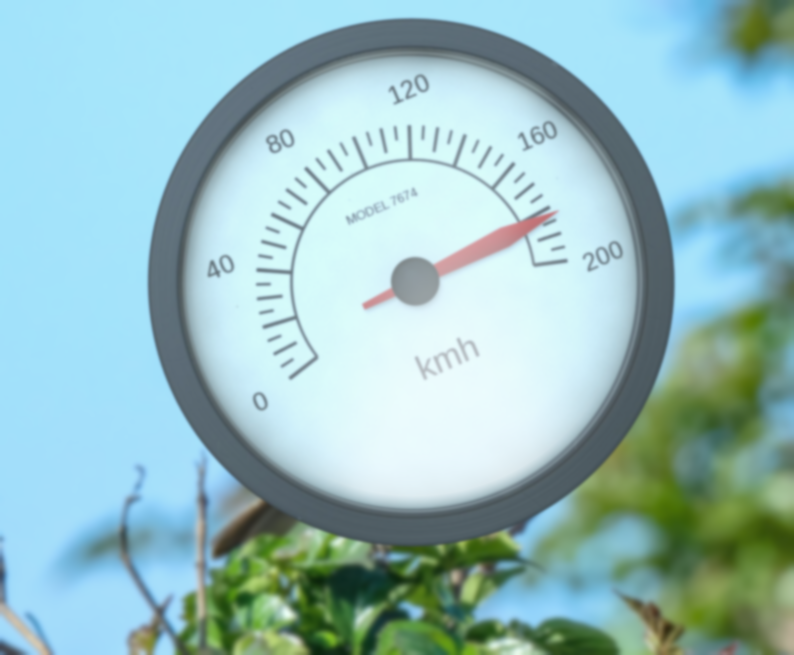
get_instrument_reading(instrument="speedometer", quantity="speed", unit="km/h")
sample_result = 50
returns 182.5
